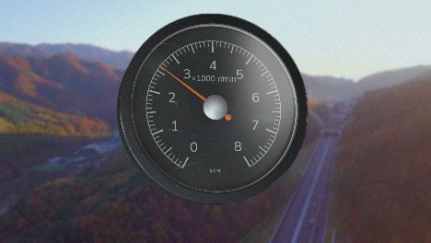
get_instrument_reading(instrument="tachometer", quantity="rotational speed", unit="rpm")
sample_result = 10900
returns 2600
